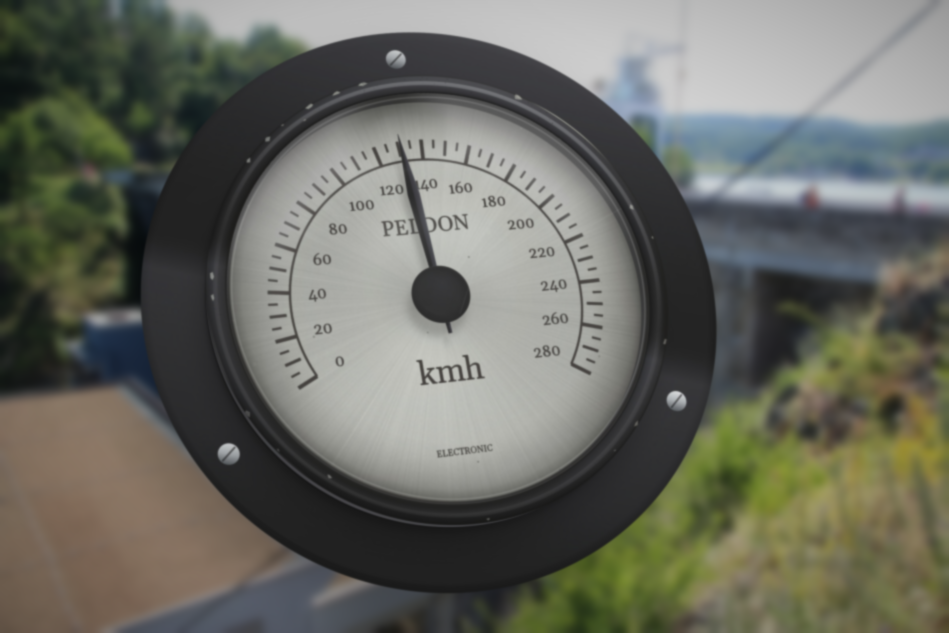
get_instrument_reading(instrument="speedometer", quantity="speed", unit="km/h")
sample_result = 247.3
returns 130
